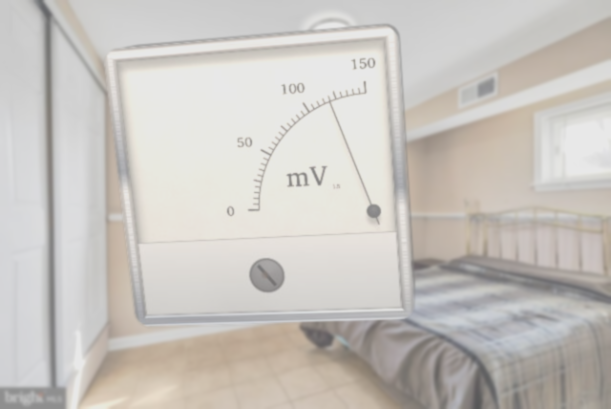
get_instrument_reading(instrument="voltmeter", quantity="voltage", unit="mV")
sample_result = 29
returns 120
